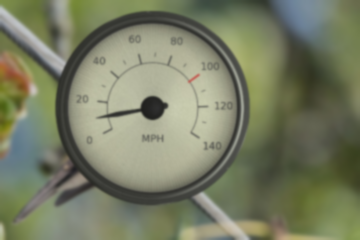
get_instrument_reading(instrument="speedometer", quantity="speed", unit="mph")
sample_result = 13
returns 10
